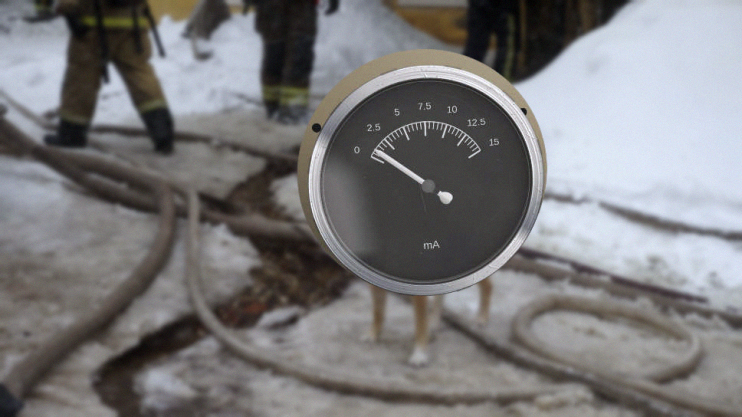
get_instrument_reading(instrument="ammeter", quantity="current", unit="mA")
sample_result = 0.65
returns 1
